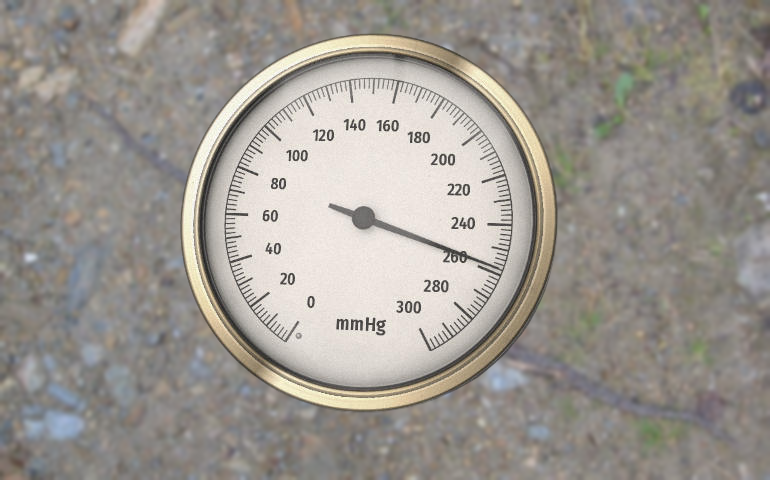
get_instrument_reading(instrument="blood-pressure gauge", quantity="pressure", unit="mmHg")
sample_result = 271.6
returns 258
